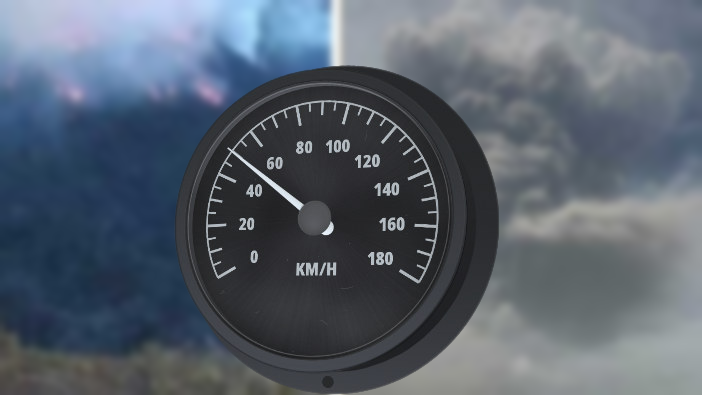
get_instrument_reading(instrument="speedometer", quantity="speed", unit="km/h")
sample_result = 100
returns 50
